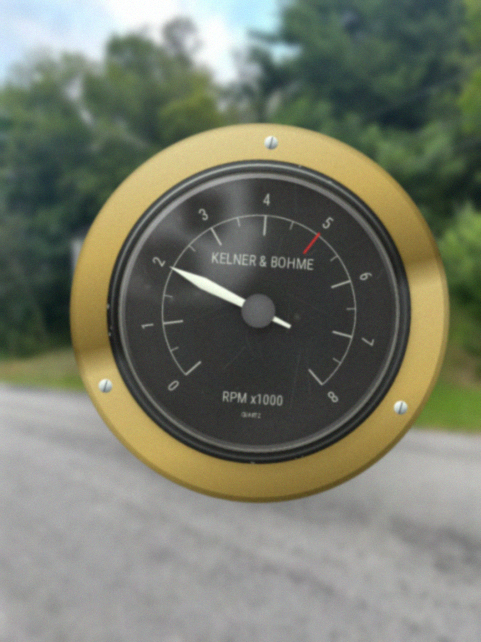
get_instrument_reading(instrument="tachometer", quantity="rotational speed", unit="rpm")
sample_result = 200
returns 2000
